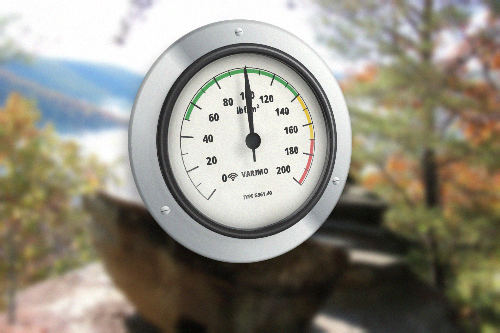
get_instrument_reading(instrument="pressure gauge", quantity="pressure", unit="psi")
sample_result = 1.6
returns 100
